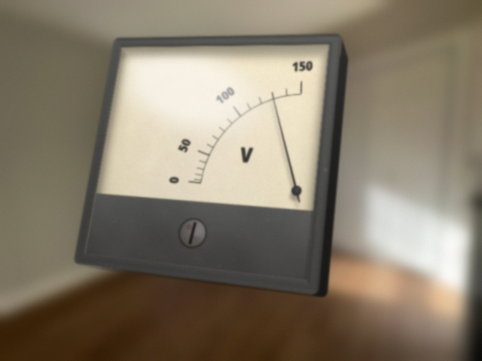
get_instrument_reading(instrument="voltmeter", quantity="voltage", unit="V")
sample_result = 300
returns 130
